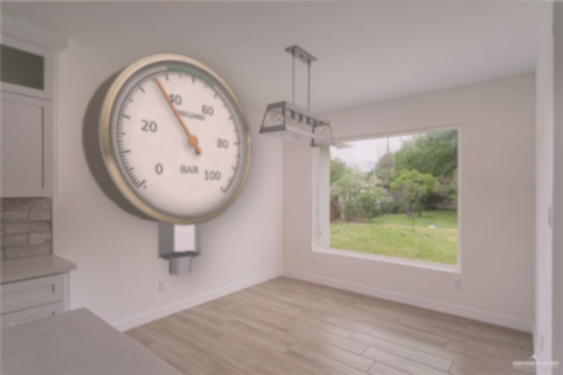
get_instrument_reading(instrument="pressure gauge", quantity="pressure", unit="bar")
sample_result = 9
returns 35
